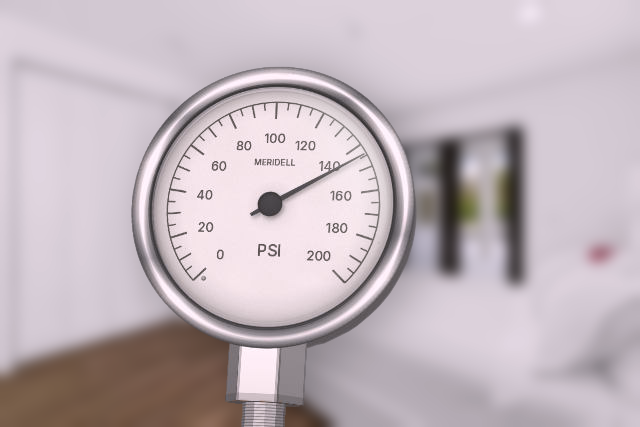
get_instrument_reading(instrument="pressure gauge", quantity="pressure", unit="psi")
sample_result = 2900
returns 145
